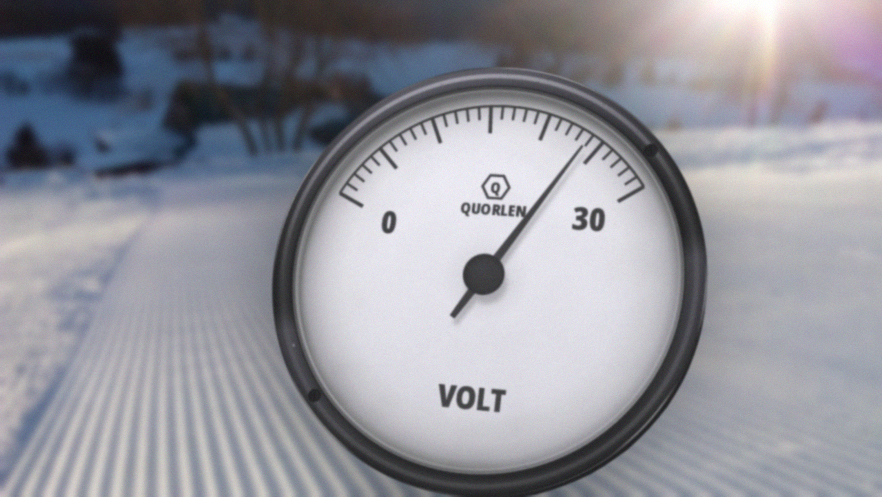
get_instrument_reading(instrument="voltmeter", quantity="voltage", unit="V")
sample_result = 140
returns 24
